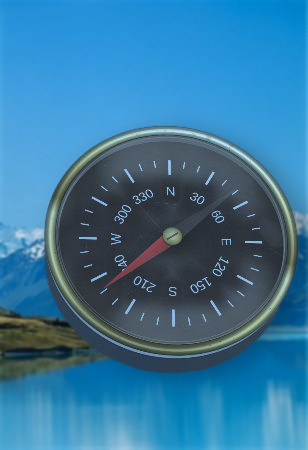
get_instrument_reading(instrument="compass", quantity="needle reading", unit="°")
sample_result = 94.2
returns 230
